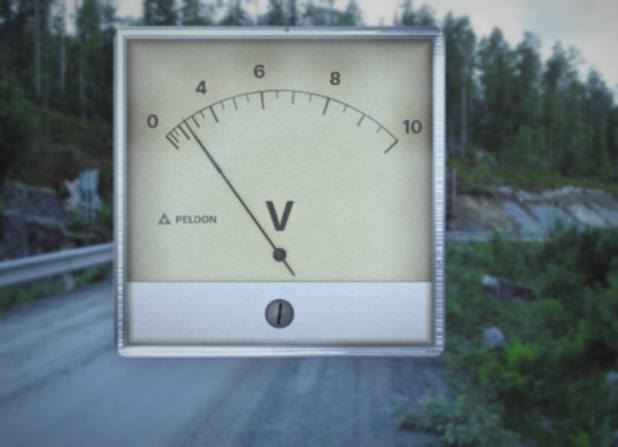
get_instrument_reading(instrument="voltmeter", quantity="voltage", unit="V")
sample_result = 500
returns 2.5
